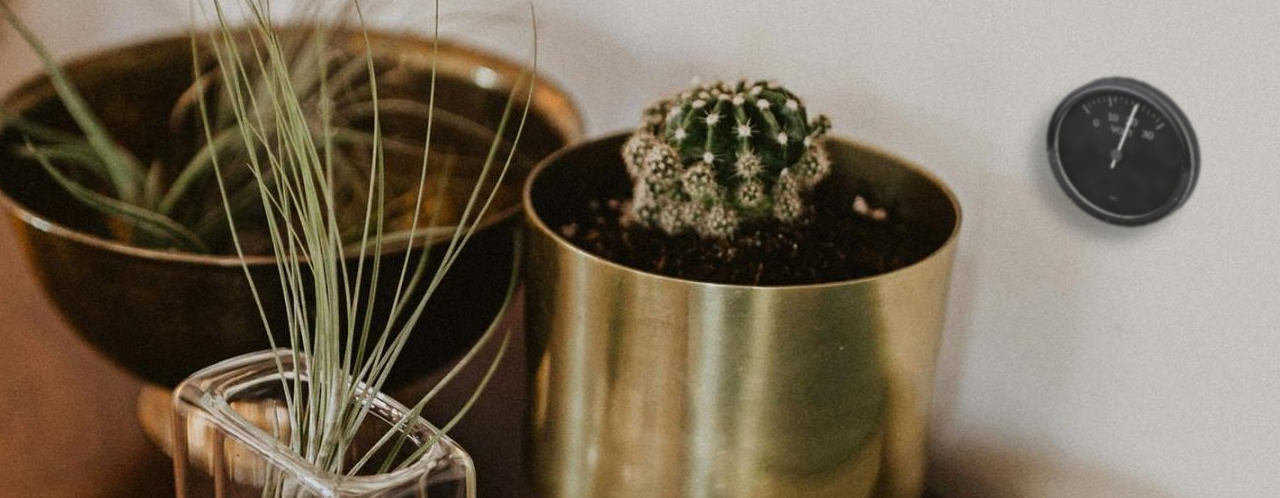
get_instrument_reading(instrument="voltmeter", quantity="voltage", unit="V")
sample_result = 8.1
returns 20
